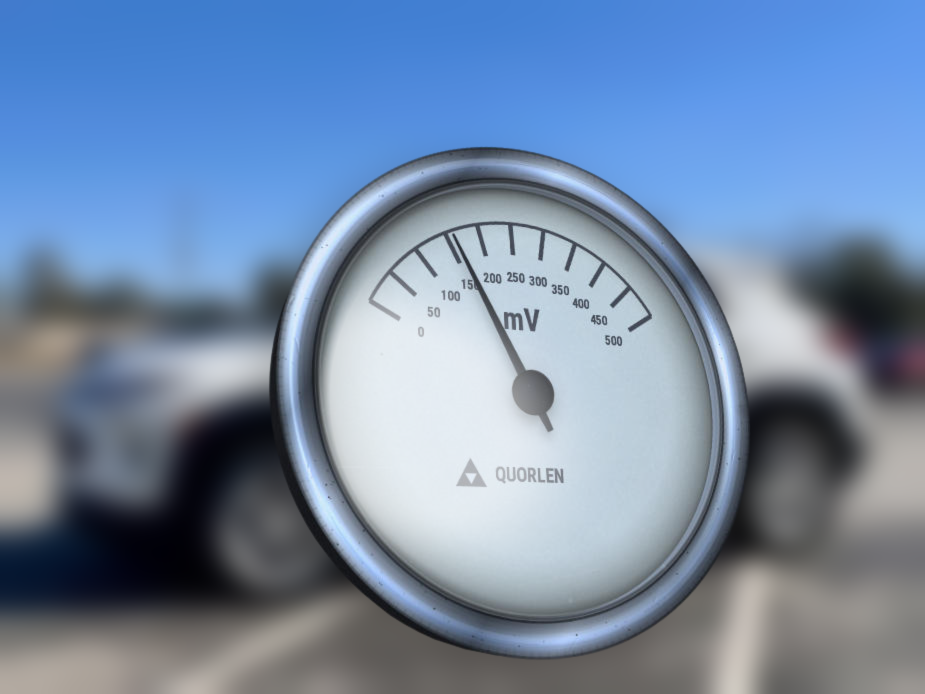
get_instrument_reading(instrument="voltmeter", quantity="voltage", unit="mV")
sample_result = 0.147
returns 150
